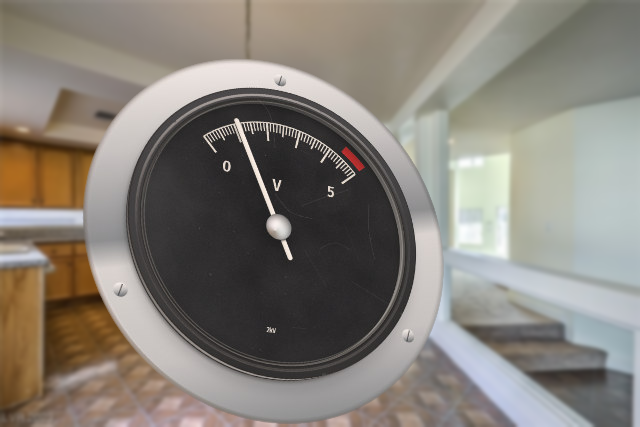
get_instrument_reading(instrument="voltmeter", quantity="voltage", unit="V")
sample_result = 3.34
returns 1
